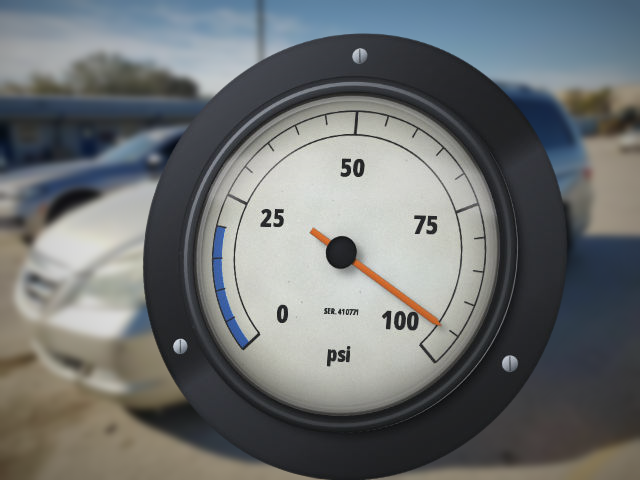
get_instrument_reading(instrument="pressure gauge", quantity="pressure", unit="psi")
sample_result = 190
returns 95
